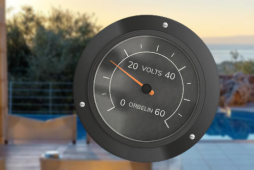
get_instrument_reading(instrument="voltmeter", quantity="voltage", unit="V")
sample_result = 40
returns 15
